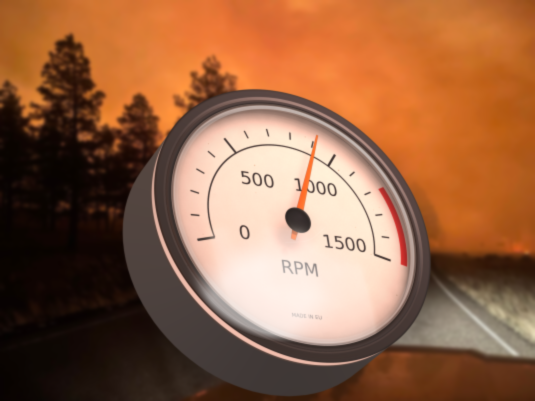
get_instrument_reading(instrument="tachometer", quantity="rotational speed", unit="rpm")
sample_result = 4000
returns 900
